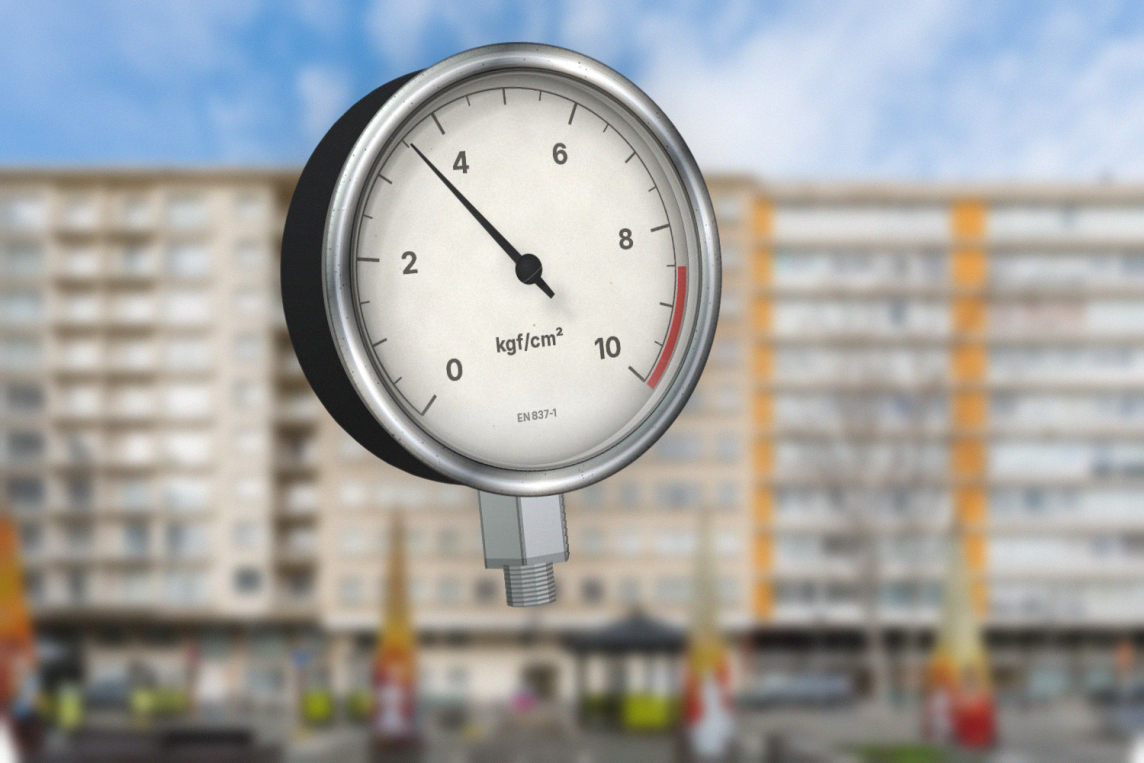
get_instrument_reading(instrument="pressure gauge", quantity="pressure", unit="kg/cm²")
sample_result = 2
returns 3.5
